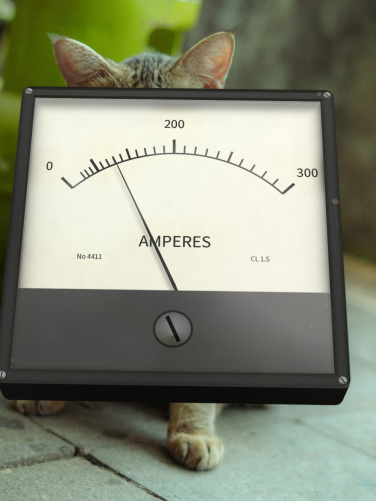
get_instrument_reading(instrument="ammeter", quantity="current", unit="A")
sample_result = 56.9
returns 130
